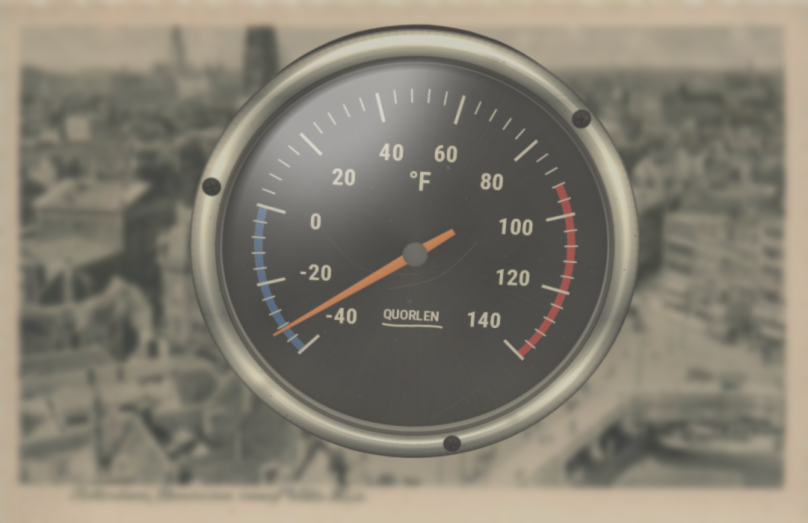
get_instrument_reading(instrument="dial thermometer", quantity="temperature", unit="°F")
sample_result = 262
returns -32
